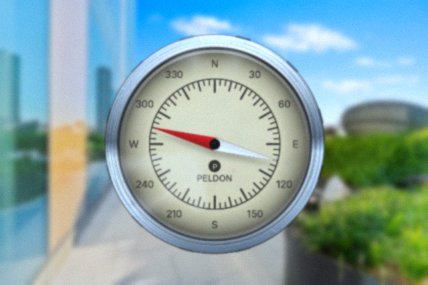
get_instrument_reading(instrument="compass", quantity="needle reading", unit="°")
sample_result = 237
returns 285
